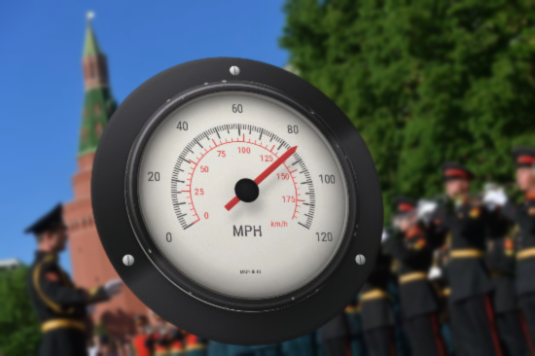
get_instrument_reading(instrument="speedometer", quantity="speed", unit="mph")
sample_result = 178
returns 85
